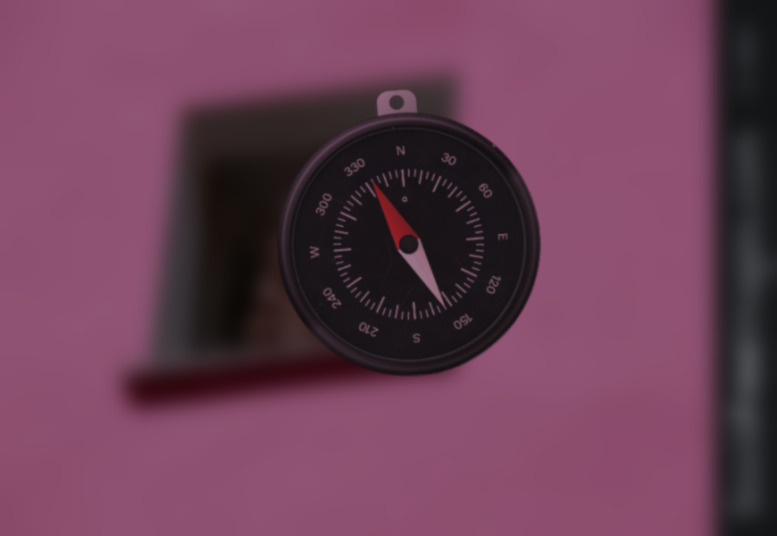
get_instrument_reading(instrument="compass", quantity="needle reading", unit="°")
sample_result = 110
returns 335
